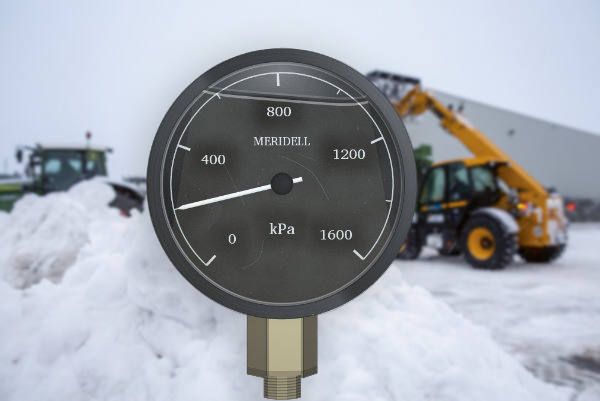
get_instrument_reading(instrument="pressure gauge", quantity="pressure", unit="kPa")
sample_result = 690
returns 200
